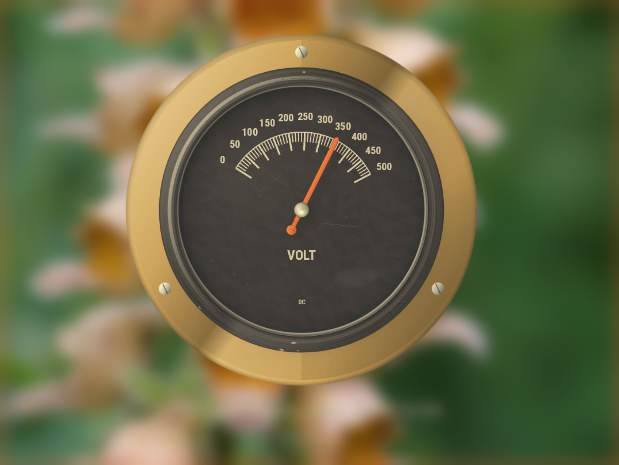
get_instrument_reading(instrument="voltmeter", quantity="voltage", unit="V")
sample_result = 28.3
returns 350
